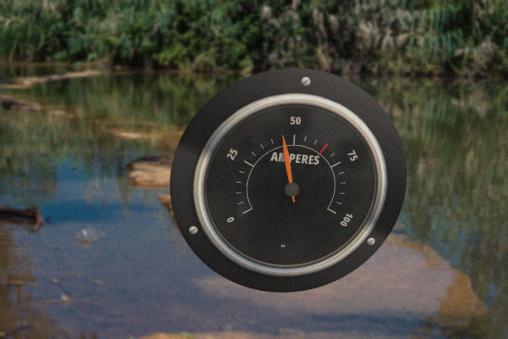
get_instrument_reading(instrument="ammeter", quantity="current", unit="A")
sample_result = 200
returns 45
